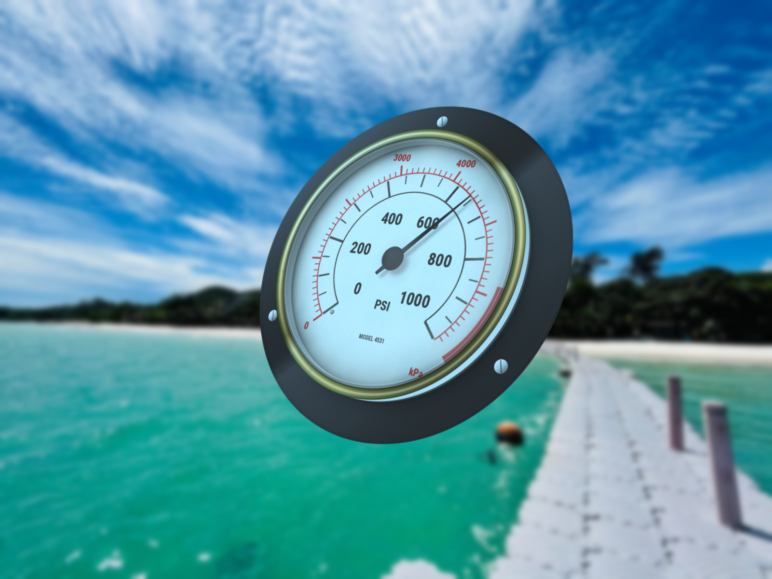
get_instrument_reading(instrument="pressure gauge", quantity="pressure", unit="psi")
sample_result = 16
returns 650
